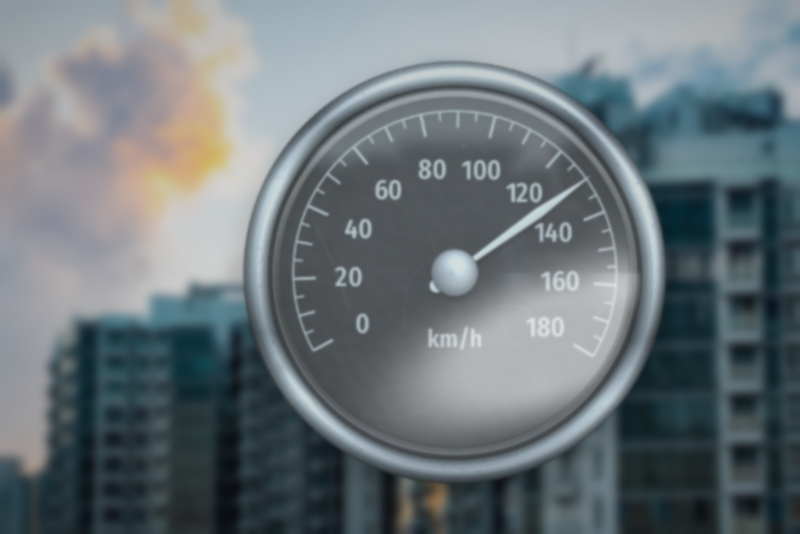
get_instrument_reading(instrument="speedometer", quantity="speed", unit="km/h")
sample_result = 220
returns 130
